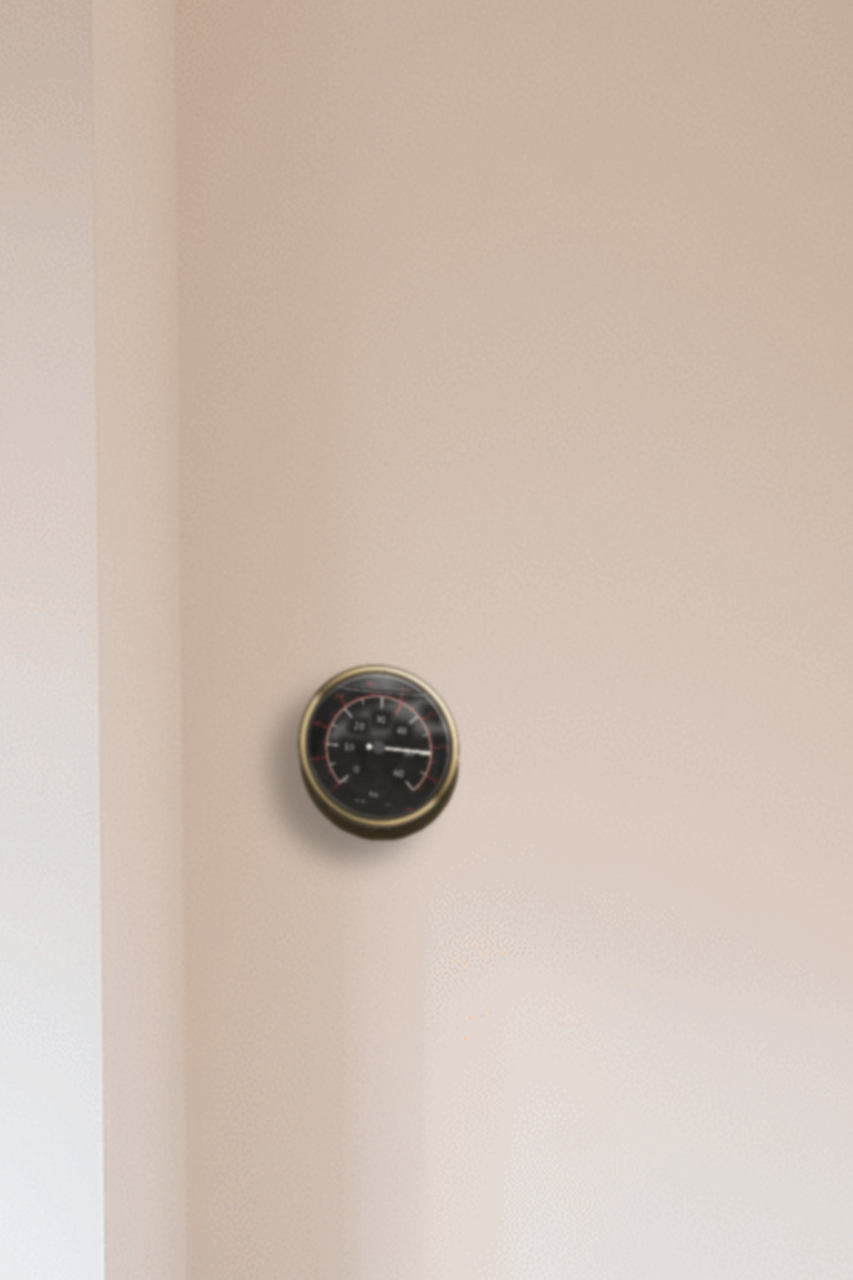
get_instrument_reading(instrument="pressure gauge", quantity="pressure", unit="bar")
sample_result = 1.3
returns 50
